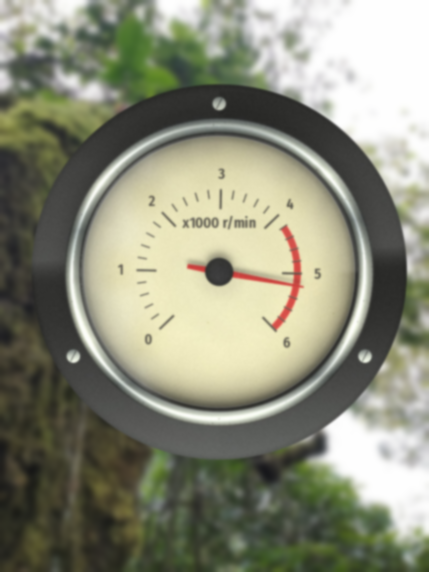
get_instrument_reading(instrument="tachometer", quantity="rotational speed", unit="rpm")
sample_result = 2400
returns 5200
